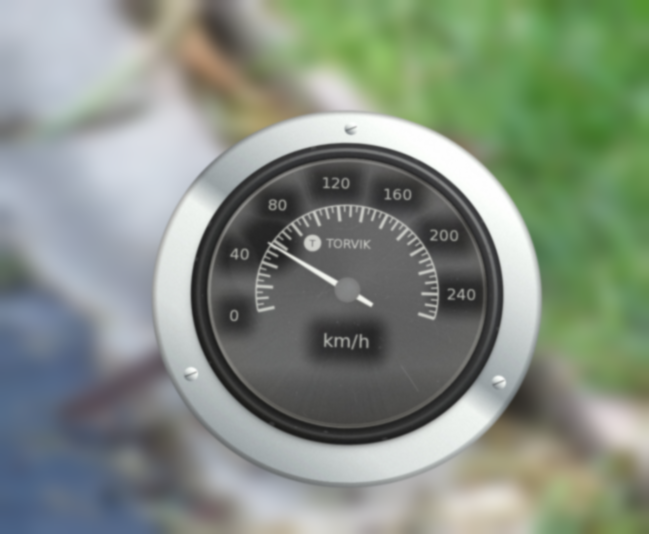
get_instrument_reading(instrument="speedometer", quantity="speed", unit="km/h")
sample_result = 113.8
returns 55
